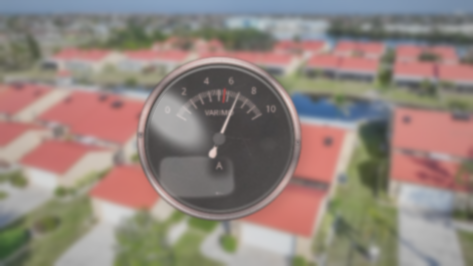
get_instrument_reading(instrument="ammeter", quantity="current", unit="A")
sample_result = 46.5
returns 7
